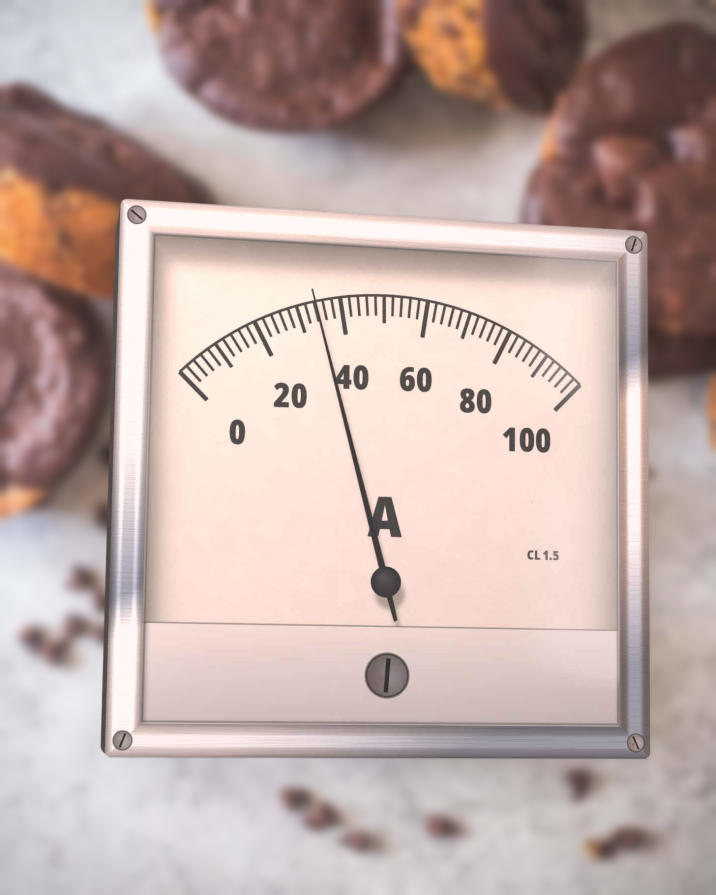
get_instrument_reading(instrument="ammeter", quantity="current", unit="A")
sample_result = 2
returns 34
